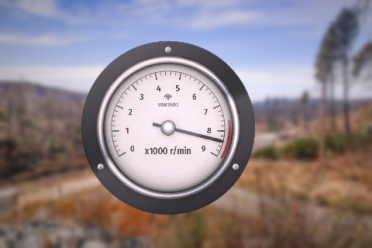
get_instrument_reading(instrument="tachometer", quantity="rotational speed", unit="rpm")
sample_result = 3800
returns 8400
